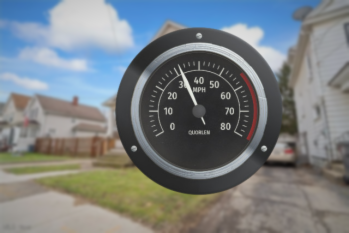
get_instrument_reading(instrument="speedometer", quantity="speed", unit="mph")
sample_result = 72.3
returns 32
